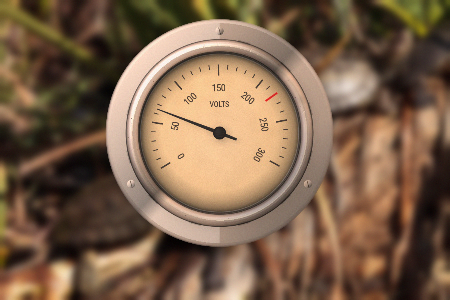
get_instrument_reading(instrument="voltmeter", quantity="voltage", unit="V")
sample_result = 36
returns 65
